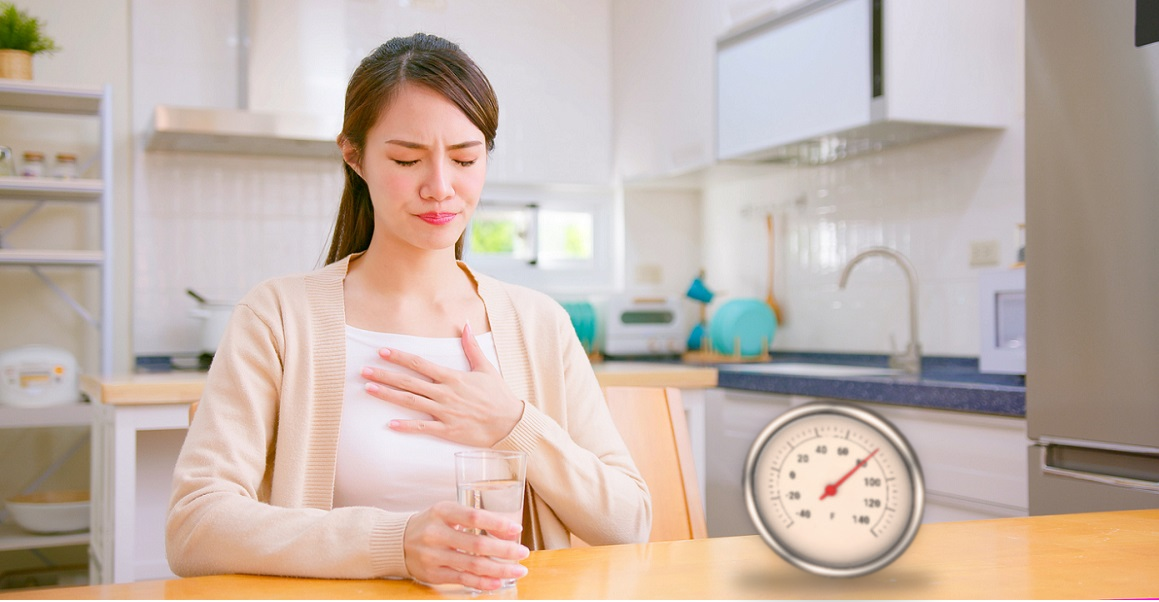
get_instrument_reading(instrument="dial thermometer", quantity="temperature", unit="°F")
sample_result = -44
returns 80
